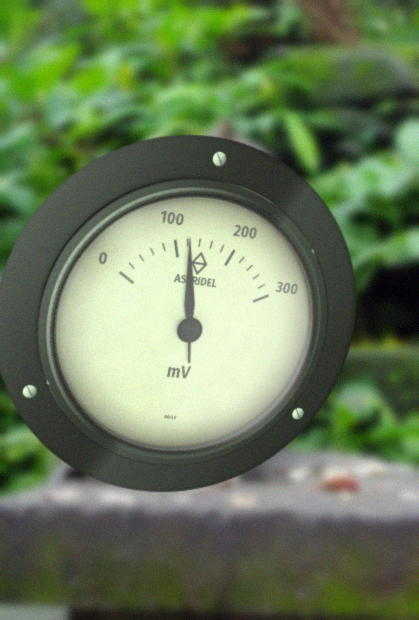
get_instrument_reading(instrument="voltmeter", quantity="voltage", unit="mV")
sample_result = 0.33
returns 120
